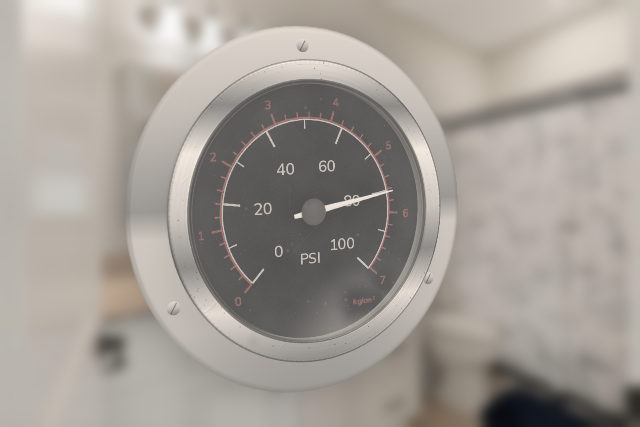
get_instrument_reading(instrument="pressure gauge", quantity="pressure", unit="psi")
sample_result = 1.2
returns 80
